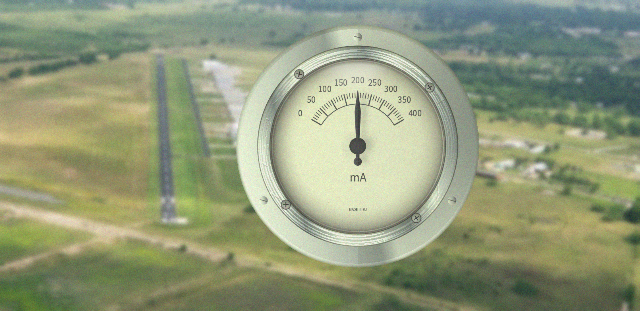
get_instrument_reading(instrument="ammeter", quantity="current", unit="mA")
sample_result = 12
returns 200
